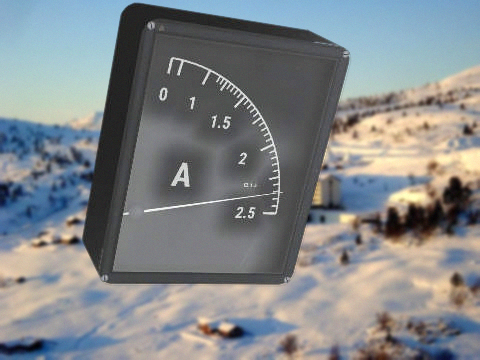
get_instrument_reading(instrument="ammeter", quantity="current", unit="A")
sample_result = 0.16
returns 2.35
